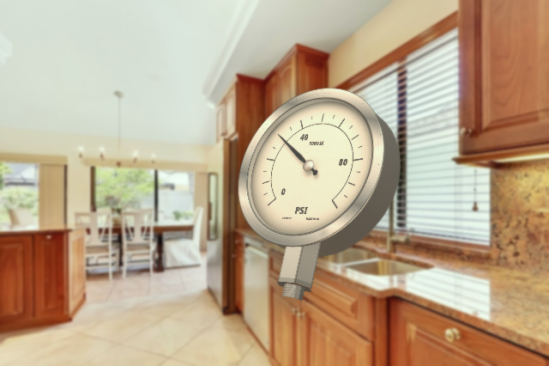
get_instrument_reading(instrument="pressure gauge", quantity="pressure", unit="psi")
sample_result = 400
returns 30
